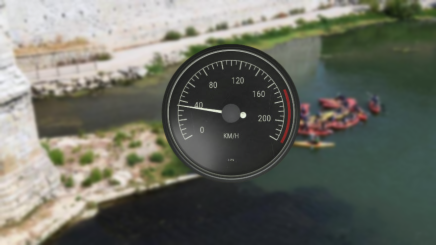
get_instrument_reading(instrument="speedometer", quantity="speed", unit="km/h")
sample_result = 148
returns 35
